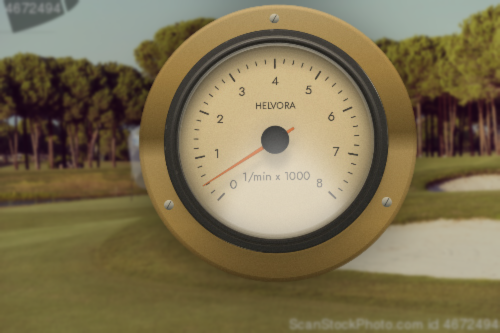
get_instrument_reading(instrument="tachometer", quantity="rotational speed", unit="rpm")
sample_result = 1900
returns 400
